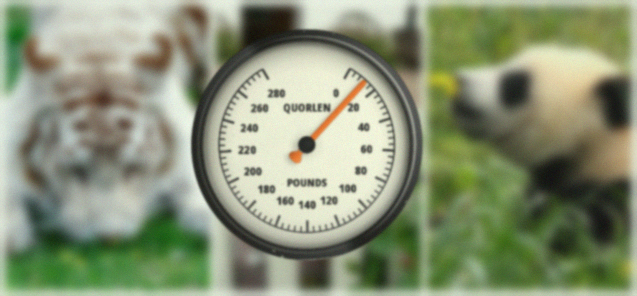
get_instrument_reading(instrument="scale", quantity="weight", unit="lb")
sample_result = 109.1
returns 12
